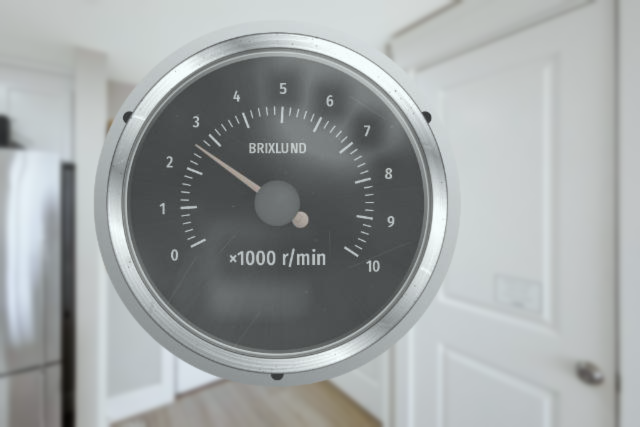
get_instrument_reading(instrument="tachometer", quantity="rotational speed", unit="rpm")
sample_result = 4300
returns 2600
